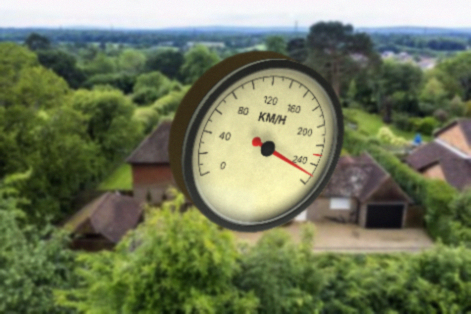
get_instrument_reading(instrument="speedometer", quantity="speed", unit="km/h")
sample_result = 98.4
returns 250
